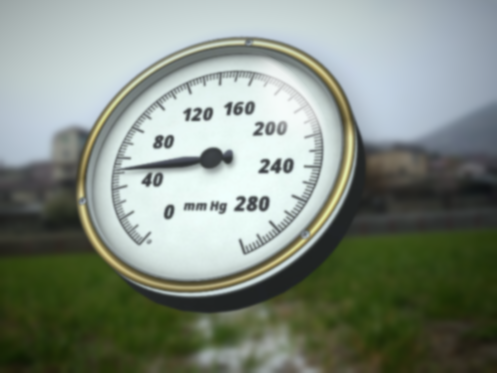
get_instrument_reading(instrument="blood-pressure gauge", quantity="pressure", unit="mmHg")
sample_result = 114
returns 50
